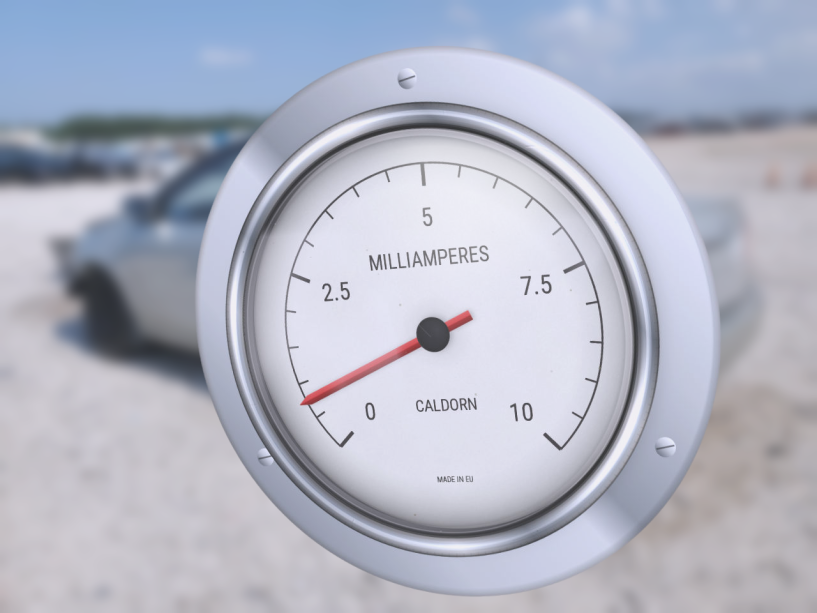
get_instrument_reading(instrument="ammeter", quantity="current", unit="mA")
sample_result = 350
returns 0.75
